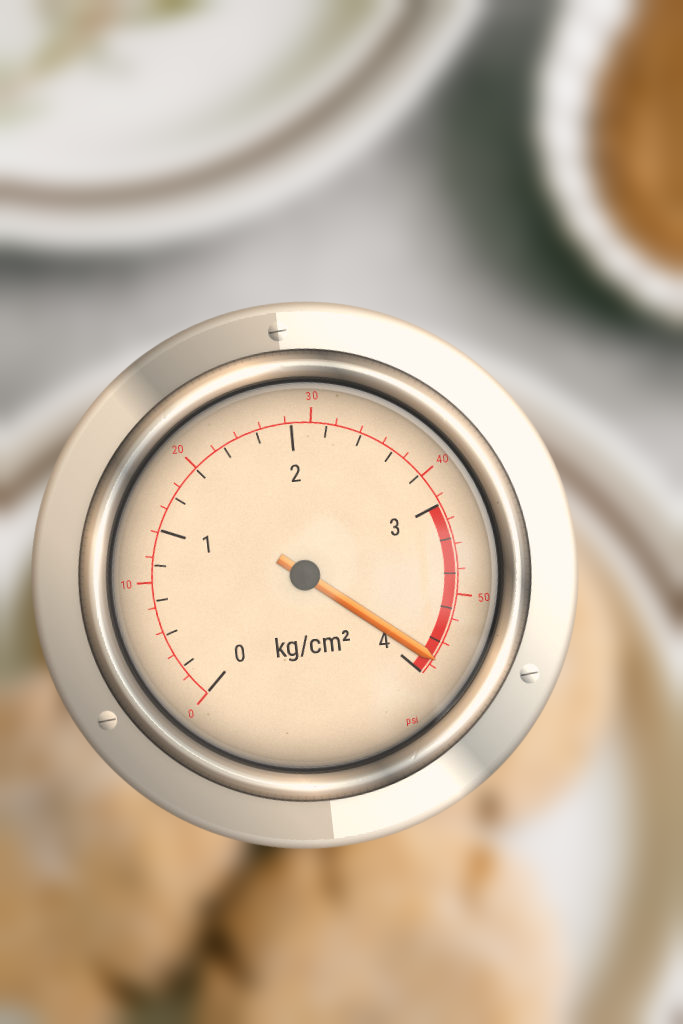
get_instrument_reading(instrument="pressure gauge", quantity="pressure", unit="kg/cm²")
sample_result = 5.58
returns 3.9
